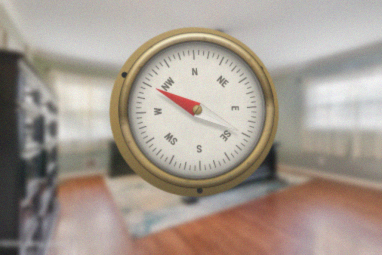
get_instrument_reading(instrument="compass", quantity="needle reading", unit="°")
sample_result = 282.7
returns 300
